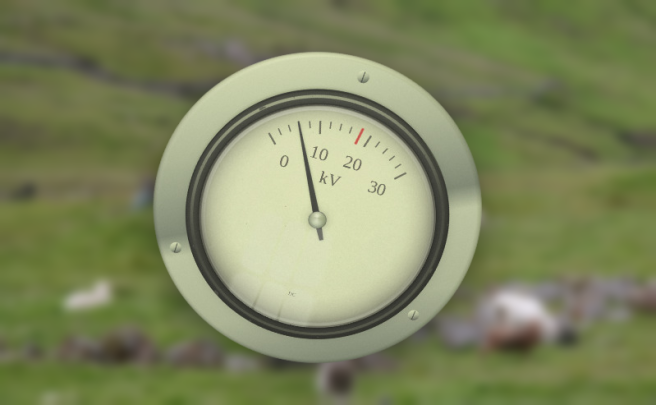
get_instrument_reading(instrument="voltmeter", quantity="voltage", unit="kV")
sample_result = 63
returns 6
